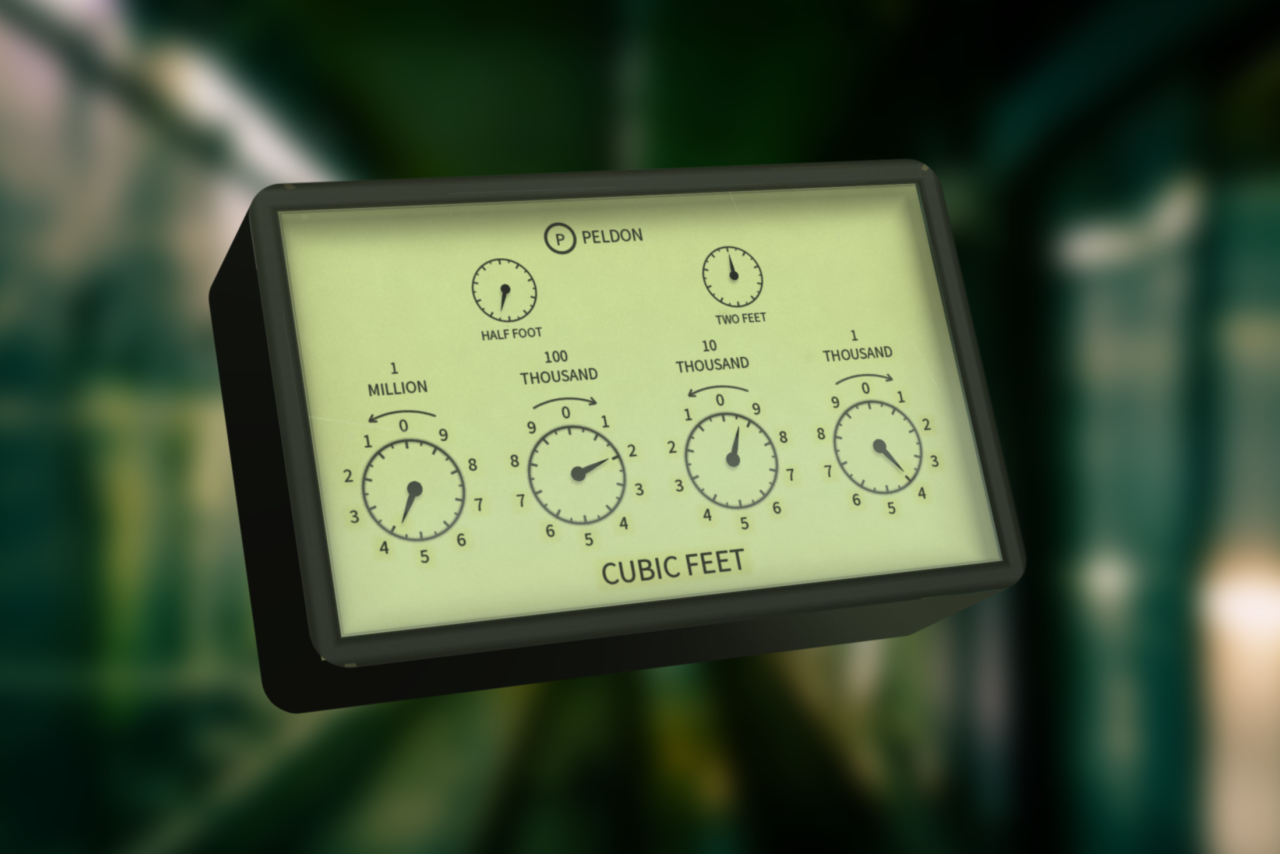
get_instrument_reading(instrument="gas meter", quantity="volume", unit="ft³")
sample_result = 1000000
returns 419400
